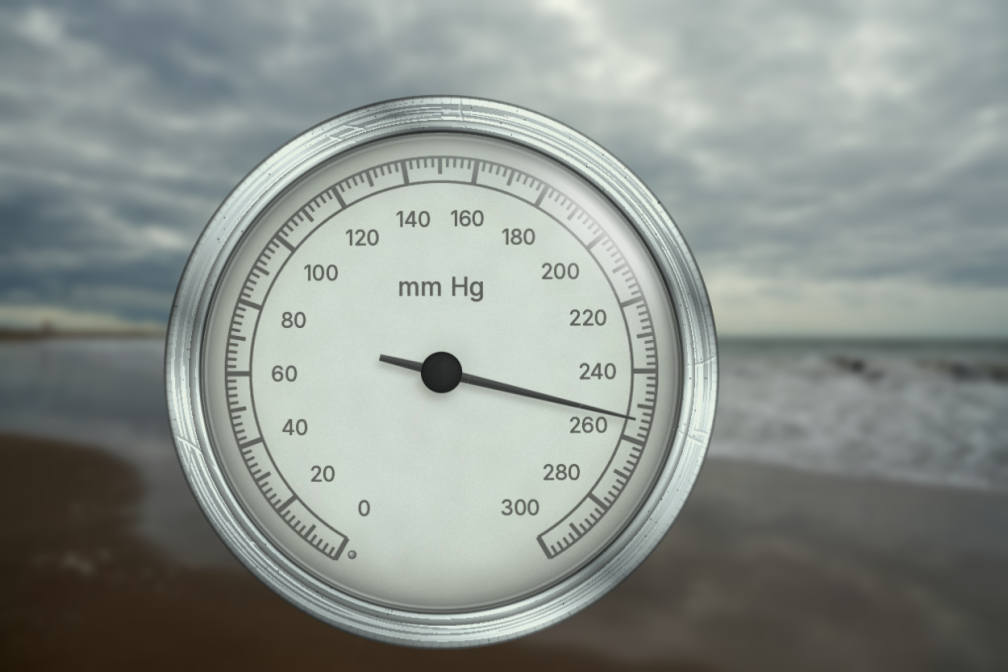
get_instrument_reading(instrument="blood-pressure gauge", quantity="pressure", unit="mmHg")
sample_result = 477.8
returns 254
